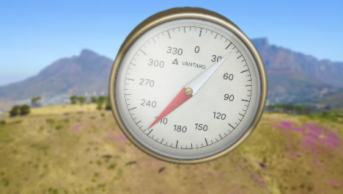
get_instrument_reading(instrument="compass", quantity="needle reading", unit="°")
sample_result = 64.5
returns 215
